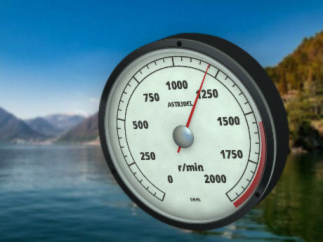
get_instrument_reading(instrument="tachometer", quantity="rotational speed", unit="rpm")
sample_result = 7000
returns 1200
